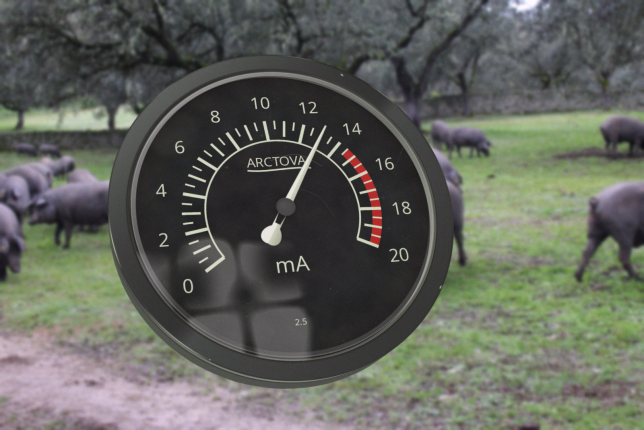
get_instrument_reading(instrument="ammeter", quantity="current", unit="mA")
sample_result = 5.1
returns 13
